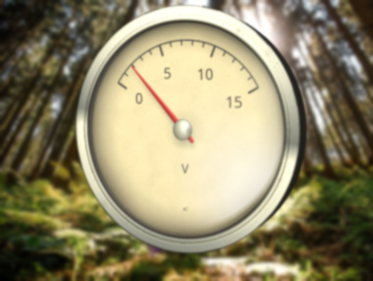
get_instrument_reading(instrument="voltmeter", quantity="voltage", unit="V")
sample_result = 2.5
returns 2
